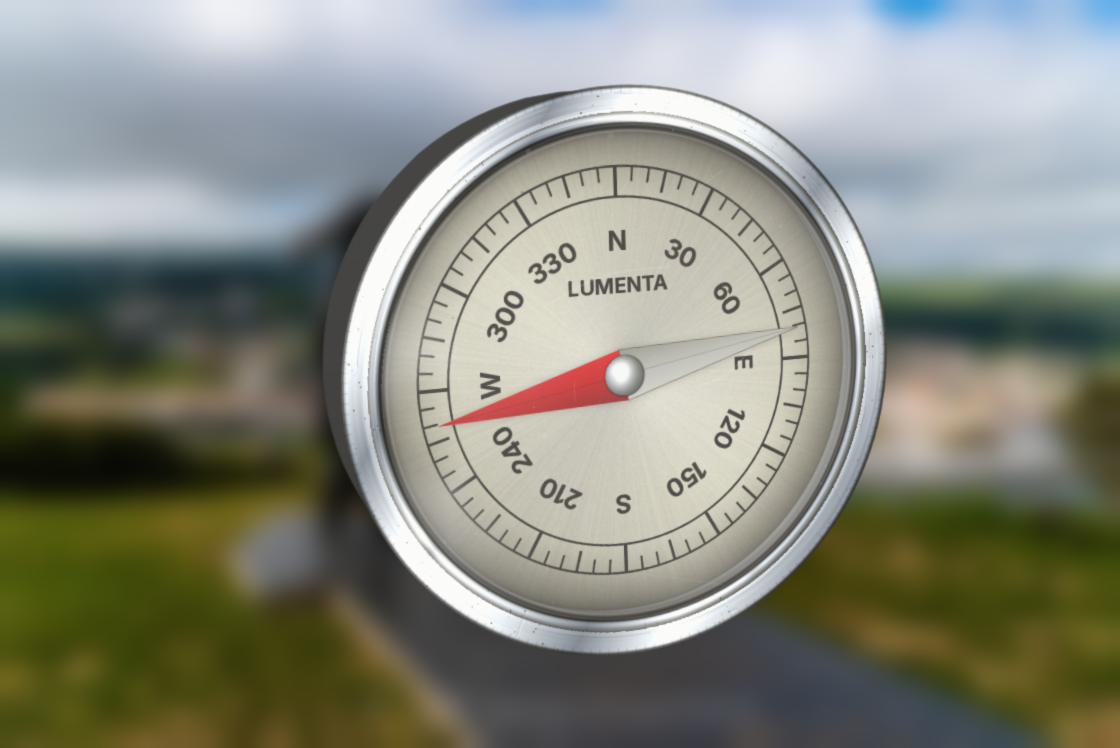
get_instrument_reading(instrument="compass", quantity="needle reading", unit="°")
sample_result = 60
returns 260
